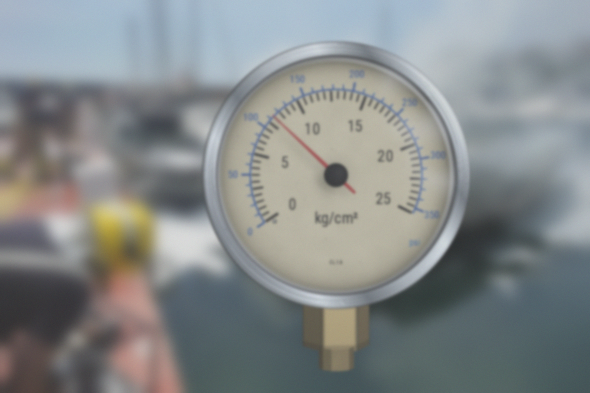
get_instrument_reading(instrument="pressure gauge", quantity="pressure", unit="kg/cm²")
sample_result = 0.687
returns 8
